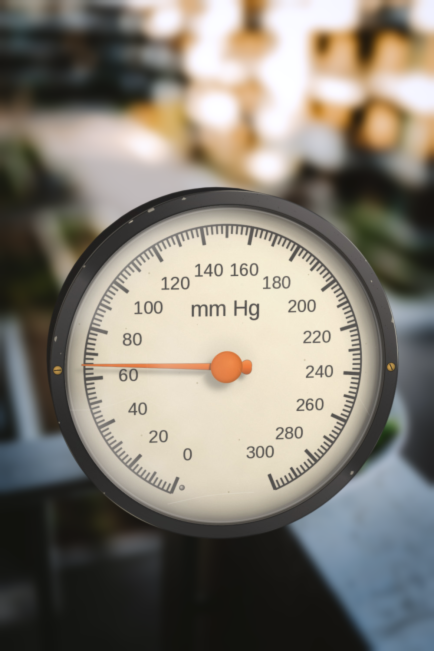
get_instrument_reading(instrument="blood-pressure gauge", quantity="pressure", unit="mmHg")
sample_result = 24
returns 66
